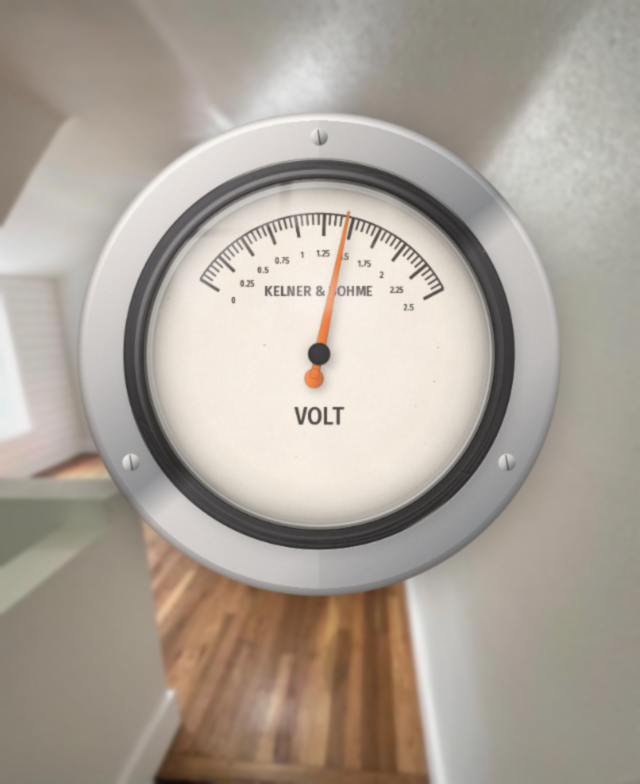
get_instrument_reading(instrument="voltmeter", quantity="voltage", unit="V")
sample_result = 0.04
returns 1.45
